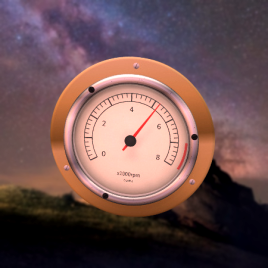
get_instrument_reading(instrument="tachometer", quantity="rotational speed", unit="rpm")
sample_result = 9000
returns 5200
